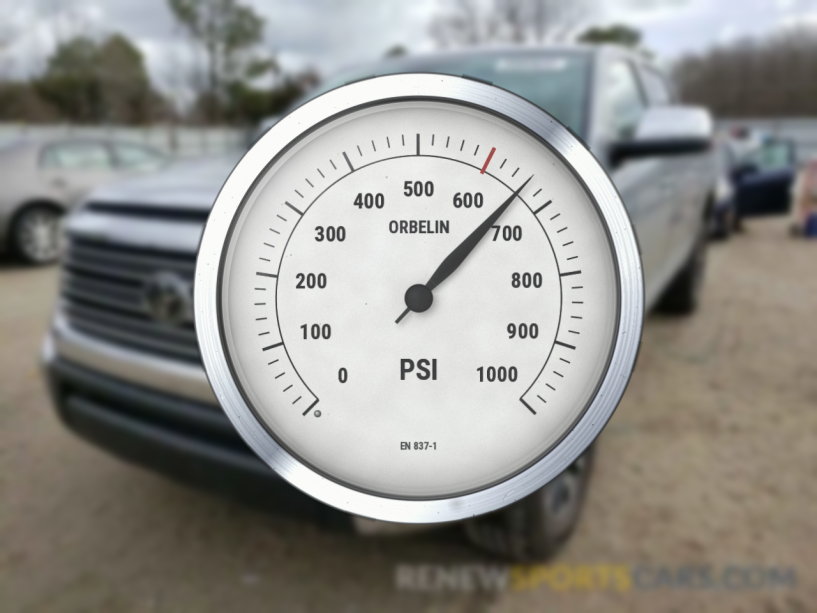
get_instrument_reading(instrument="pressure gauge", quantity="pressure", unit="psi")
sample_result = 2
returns 660
